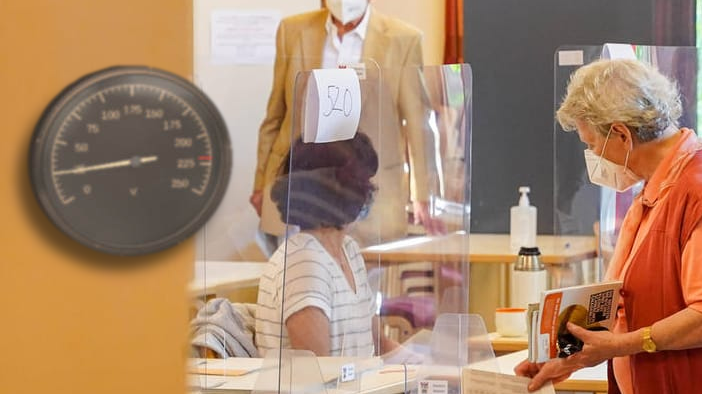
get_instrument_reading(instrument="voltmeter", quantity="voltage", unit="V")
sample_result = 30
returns 25
